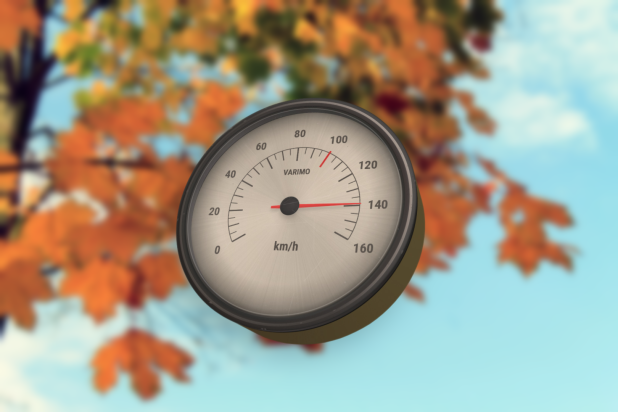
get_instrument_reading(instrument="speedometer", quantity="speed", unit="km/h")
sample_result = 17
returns 140
